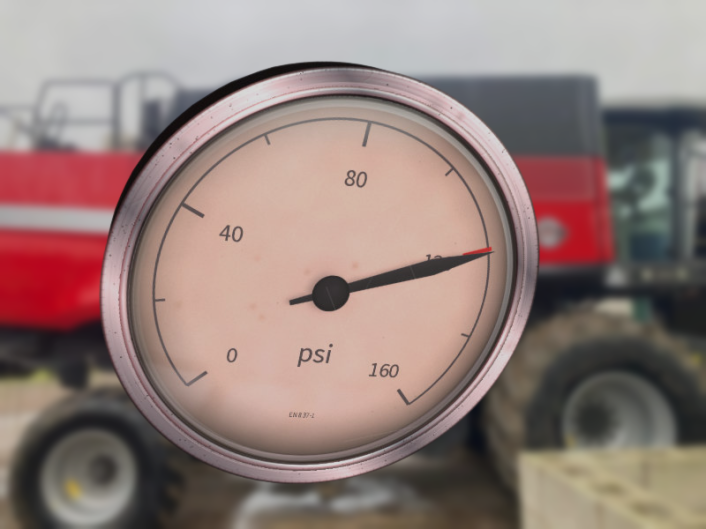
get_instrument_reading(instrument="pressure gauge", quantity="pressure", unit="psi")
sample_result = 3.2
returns 120
